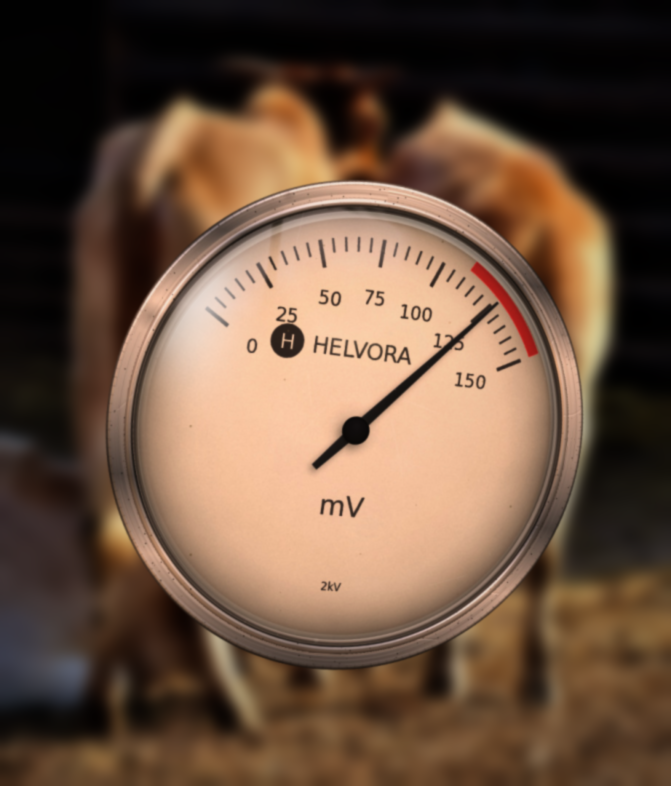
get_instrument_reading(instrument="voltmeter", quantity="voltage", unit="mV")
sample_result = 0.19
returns 125
